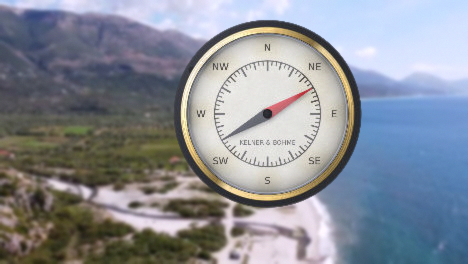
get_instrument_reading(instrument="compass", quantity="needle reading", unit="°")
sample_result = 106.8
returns 60
